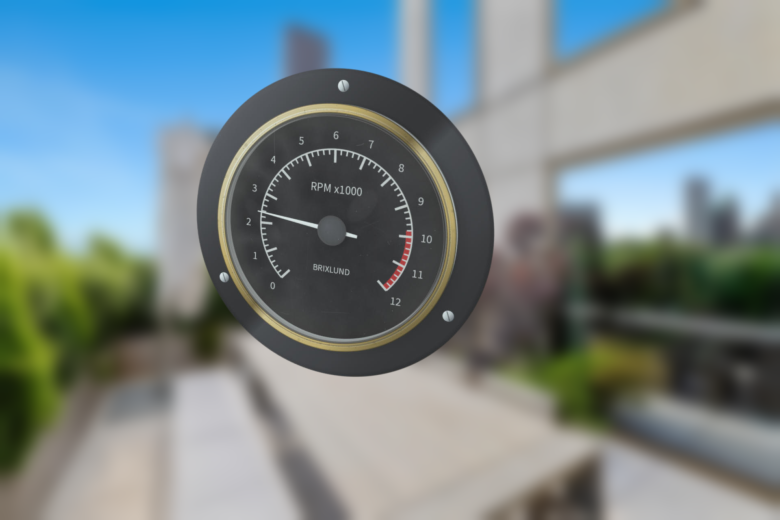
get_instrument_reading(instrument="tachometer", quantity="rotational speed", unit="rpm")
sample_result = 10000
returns 2400
